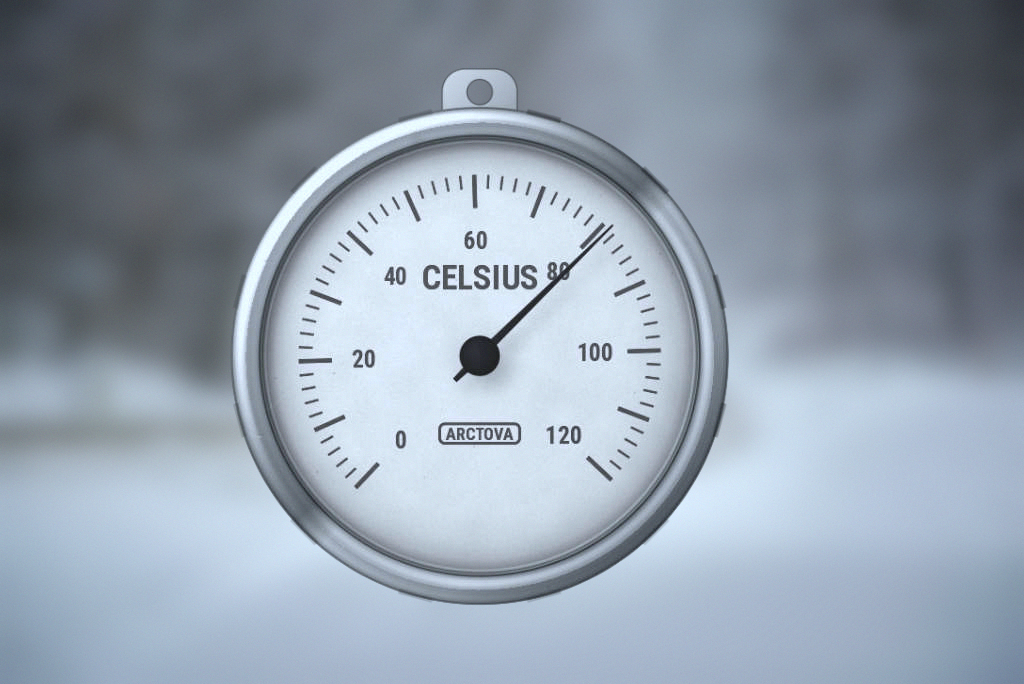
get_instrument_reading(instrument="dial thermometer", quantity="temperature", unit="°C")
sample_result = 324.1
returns 81
